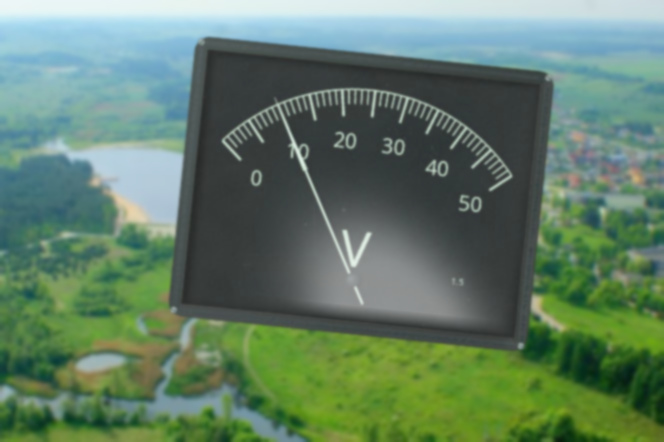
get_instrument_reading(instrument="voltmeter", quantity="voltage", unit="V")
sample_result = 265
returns 10
